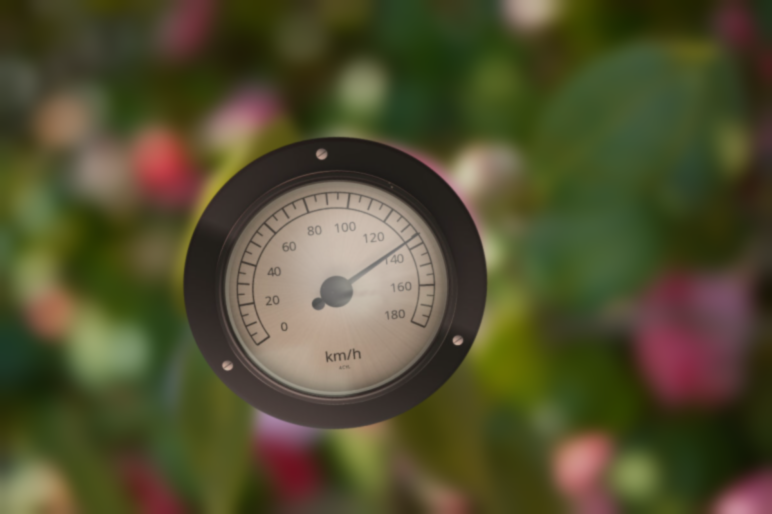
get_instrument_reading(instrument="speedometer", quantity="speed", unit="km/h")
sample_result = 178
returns 135
